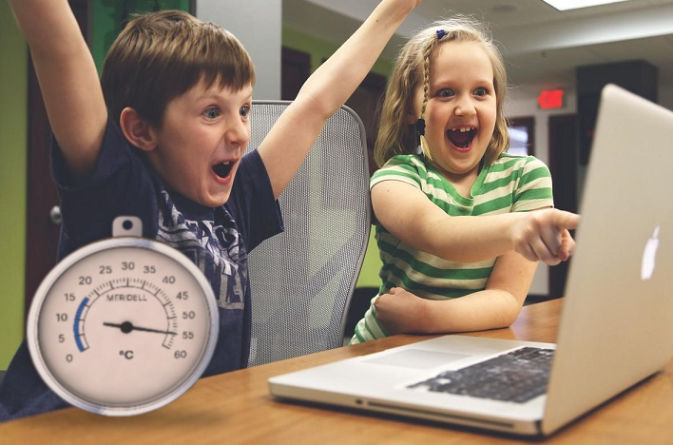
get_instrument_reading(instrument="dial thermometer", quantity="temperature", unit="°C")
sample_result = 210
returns 55
